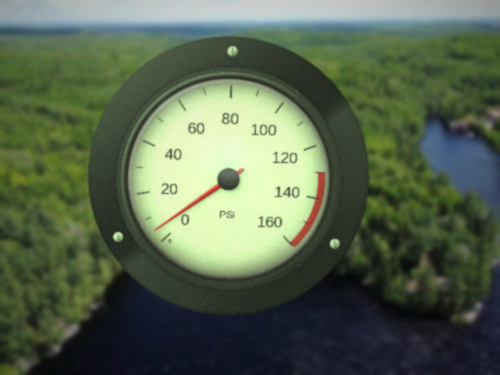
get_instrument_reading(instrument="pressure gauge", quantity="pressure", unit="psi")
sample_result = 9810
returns 5
